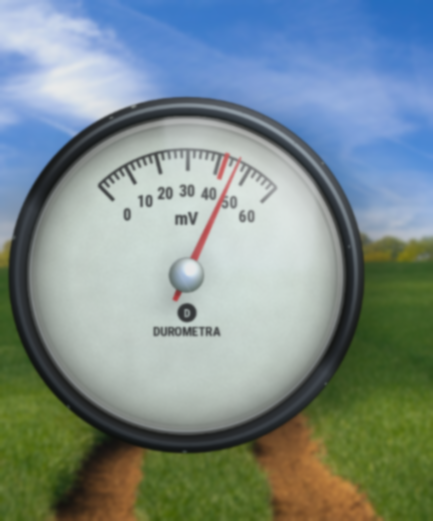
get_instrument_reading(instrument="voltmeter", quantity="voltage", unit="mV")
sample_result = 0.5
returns 46
